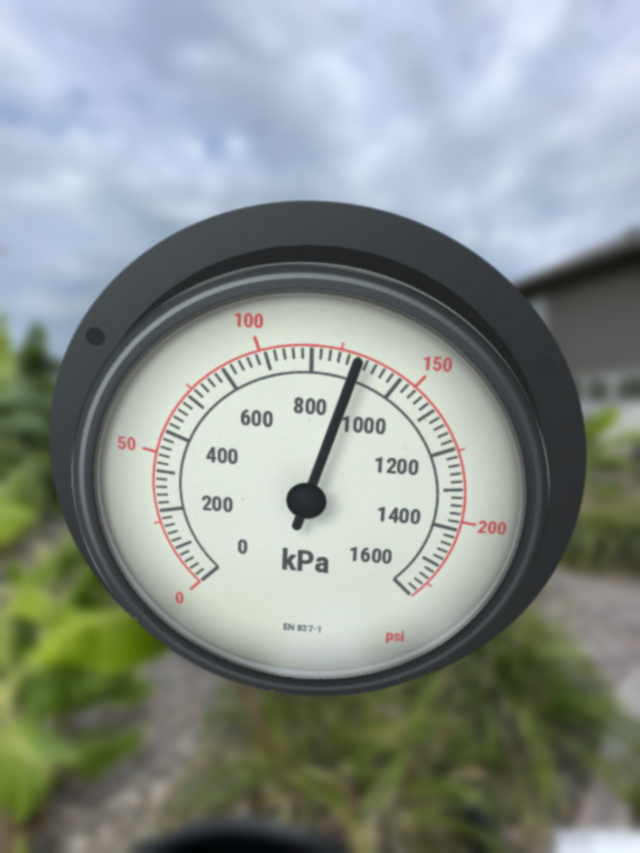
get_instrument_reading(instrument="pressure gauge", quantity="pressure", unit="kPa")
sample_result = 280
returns 900
